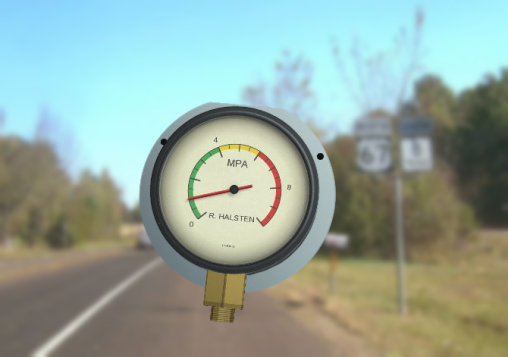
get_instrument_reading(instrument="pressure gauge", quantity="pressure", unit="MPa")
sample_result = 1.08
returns 1
